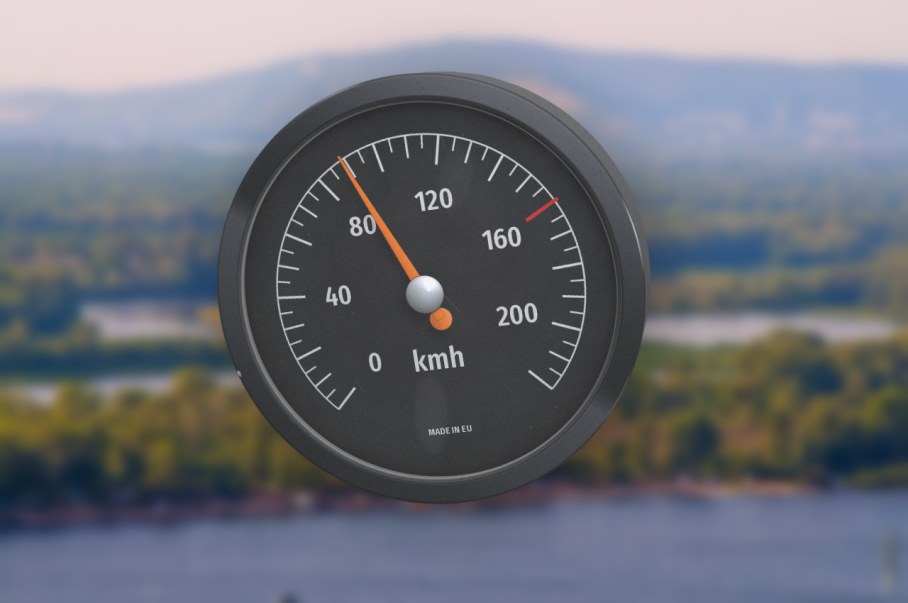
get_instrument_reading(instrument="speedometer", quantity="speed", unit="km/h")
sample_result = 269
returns 90
